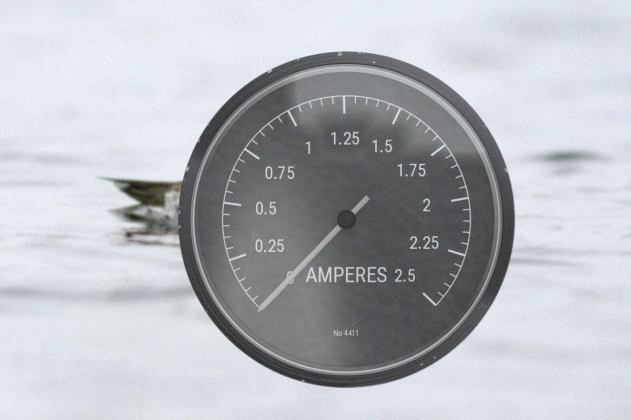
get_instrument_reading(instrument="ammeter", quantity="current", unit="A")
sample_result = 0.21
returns 0
